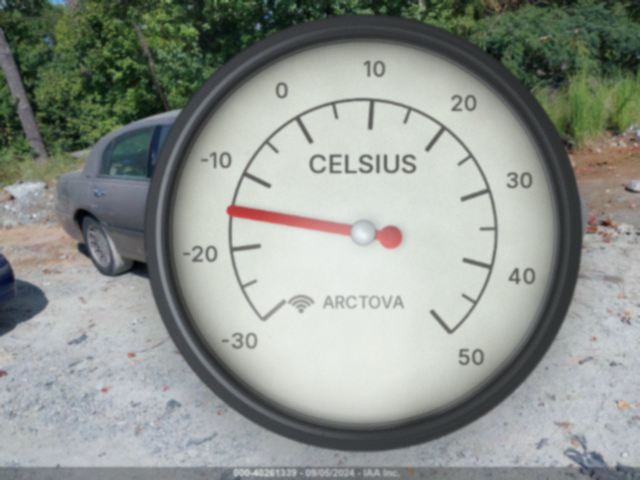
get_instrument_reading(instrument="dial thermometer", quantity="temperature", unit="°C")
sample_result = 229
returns -15
